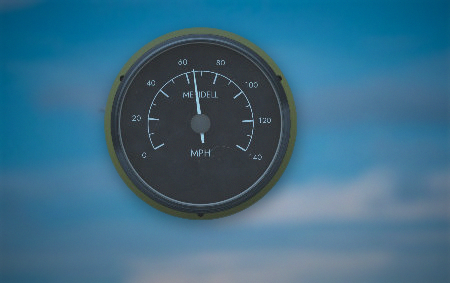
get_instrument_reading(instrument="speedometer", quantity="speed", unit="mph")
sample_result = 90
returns 65
